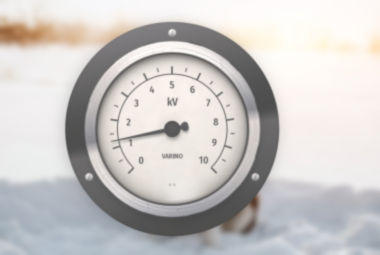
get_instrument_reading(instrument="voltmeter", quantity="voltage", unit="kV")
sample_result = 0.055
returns 1.25
